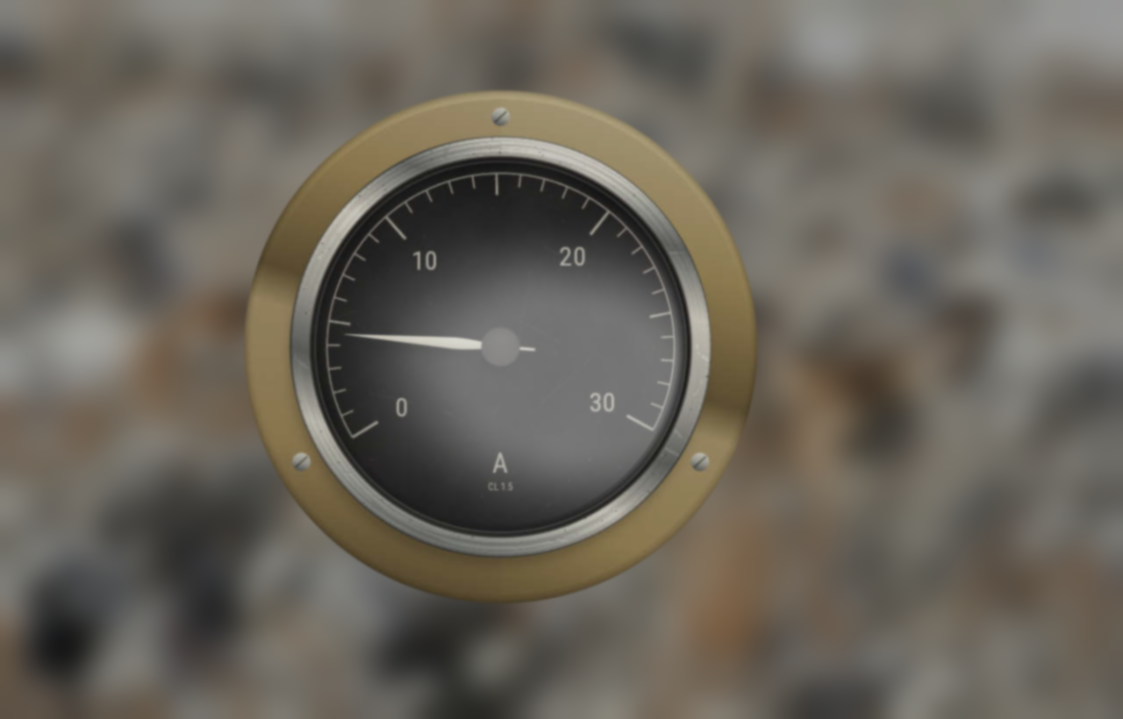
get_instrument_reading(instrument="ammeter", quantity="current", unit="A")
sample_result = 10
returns 4.5
